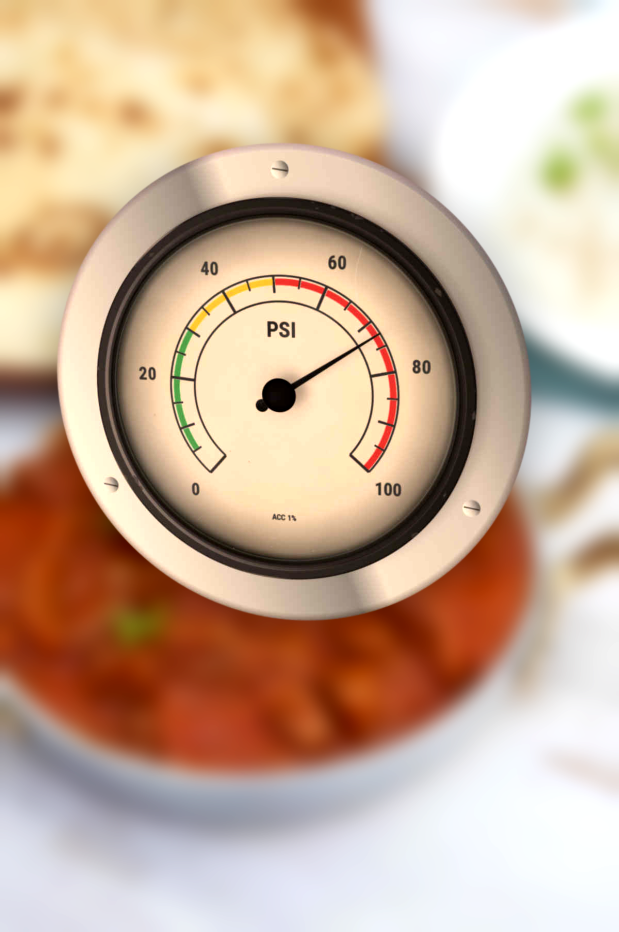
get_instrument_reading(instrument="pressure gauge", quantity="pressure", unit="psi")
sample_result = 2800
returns 72.5
